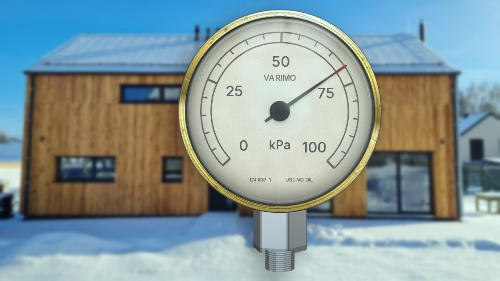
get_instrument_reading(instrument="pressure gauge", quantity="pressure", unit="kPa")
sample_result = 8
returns 70
